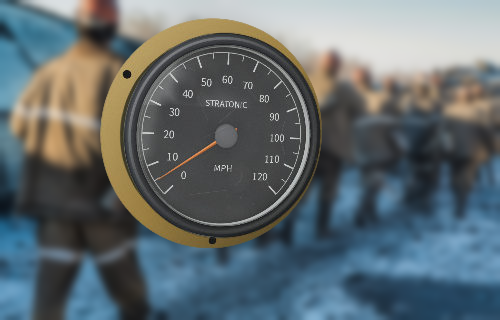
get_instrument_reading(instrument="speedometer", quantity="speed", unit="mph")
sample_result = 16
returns 5
